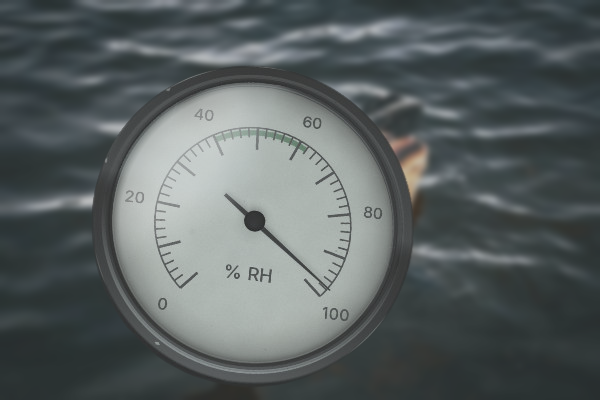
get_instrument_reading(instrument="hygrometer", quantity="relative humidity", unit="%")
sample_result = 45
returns 98
